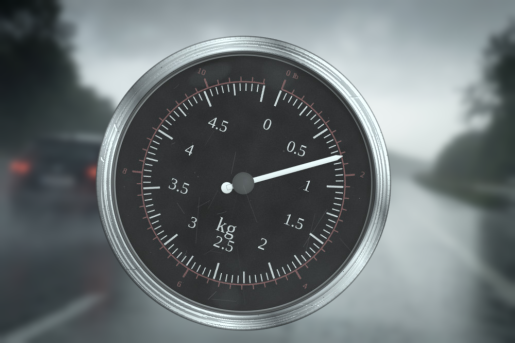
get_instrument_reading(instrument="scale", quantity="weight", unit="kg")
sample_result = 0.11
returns 0.75
